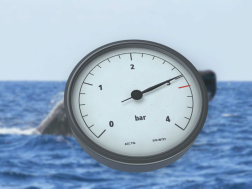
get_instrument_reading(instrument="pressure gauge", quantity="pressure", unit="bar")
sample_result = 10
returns 3
